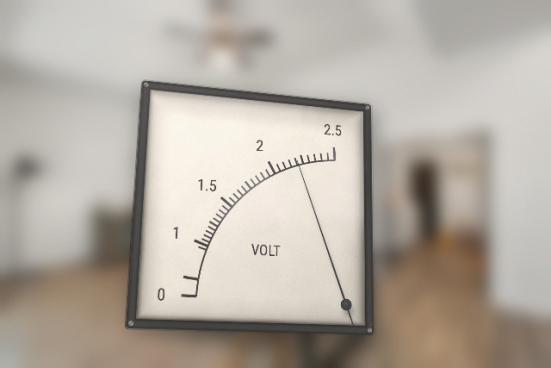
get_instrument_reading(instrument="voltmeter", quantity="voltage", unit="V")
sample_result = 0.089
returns 2.2
